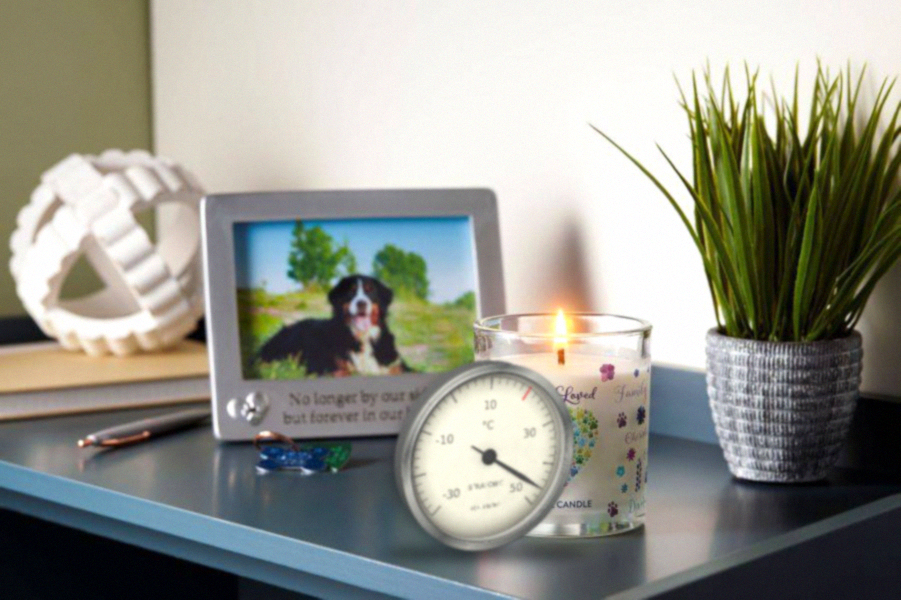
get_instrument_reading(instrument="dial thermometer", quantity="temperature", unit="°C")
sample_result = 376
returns 46
